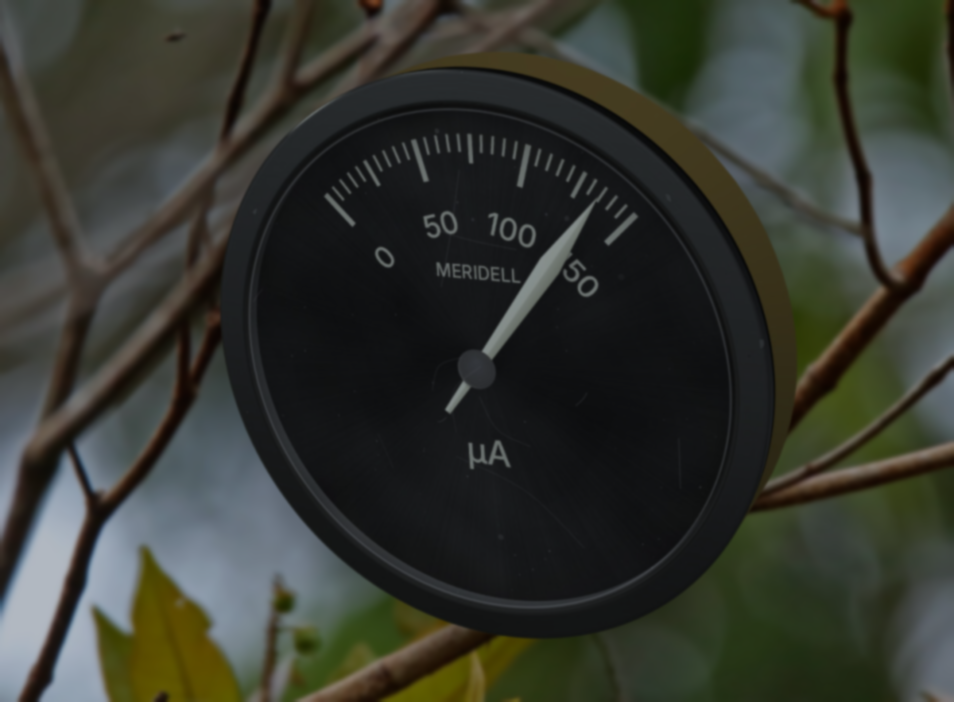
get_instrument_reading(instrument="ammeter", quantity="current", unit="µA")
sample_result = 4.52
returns 135
